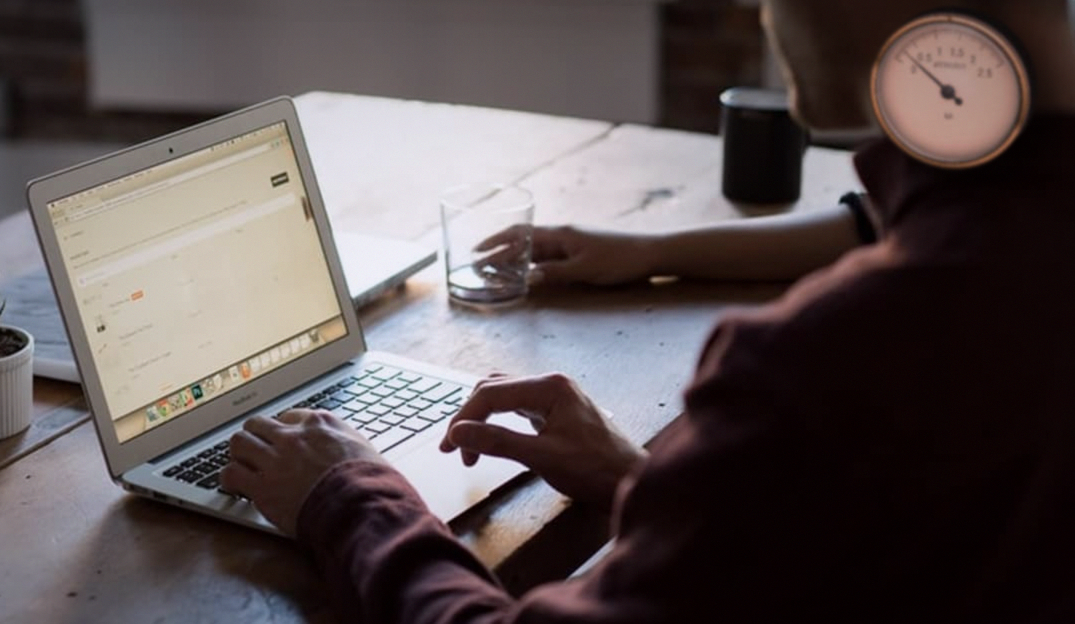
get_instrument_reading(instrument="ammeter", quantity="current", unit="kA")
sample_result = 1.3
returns 0.25
